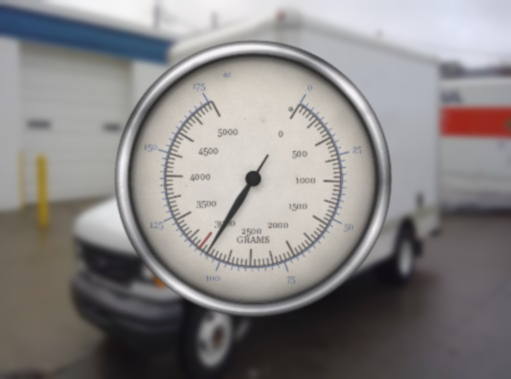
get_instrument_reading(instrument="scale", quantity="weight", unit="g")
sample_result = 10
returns 3000
